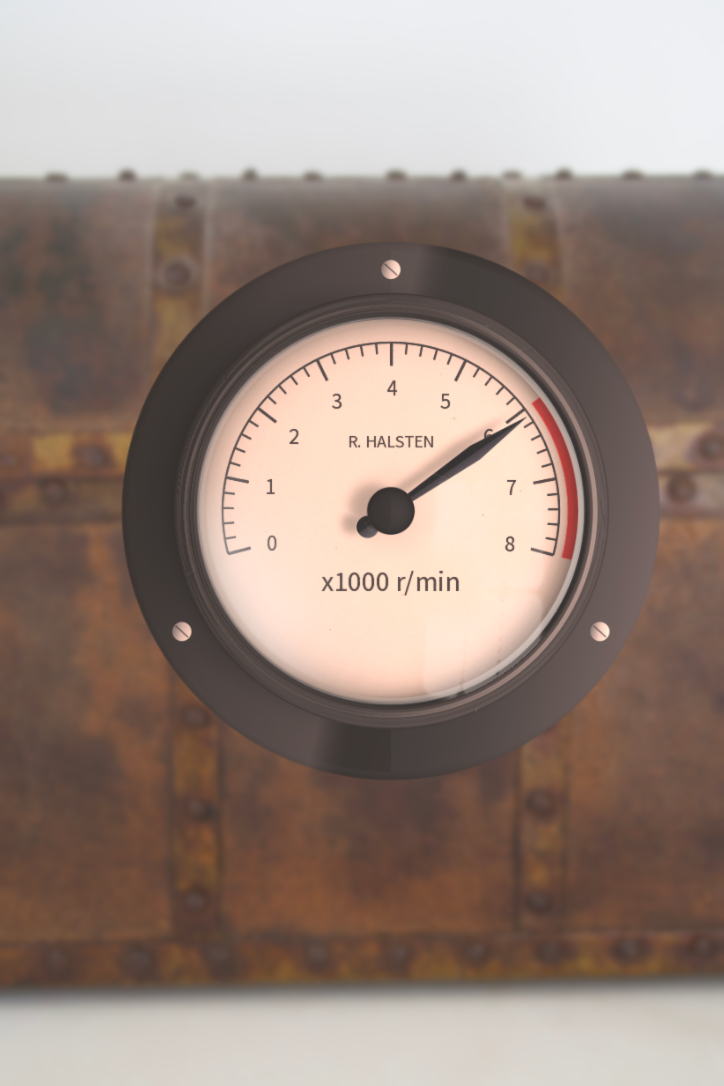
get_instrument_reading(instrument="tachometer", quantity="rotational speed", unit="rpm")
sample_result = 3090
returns 6100
